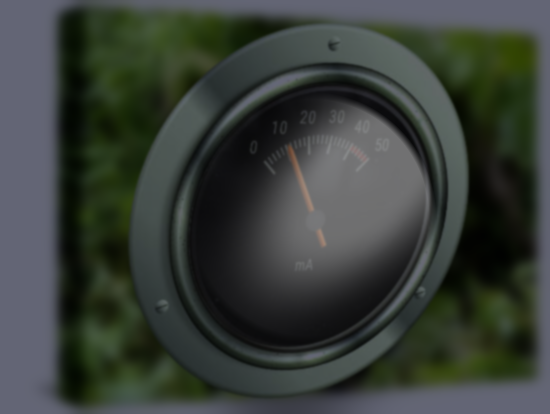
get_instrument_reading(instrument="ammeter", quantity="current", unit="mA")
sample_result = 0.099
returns 10
